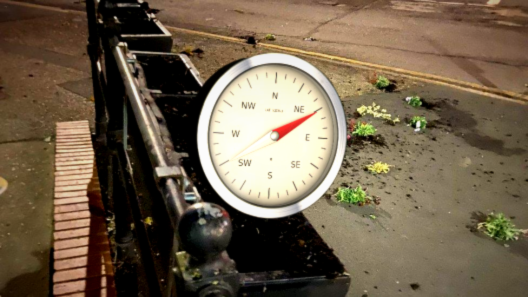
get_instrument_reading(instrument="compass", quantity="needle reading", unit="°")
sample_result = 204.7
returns 60
